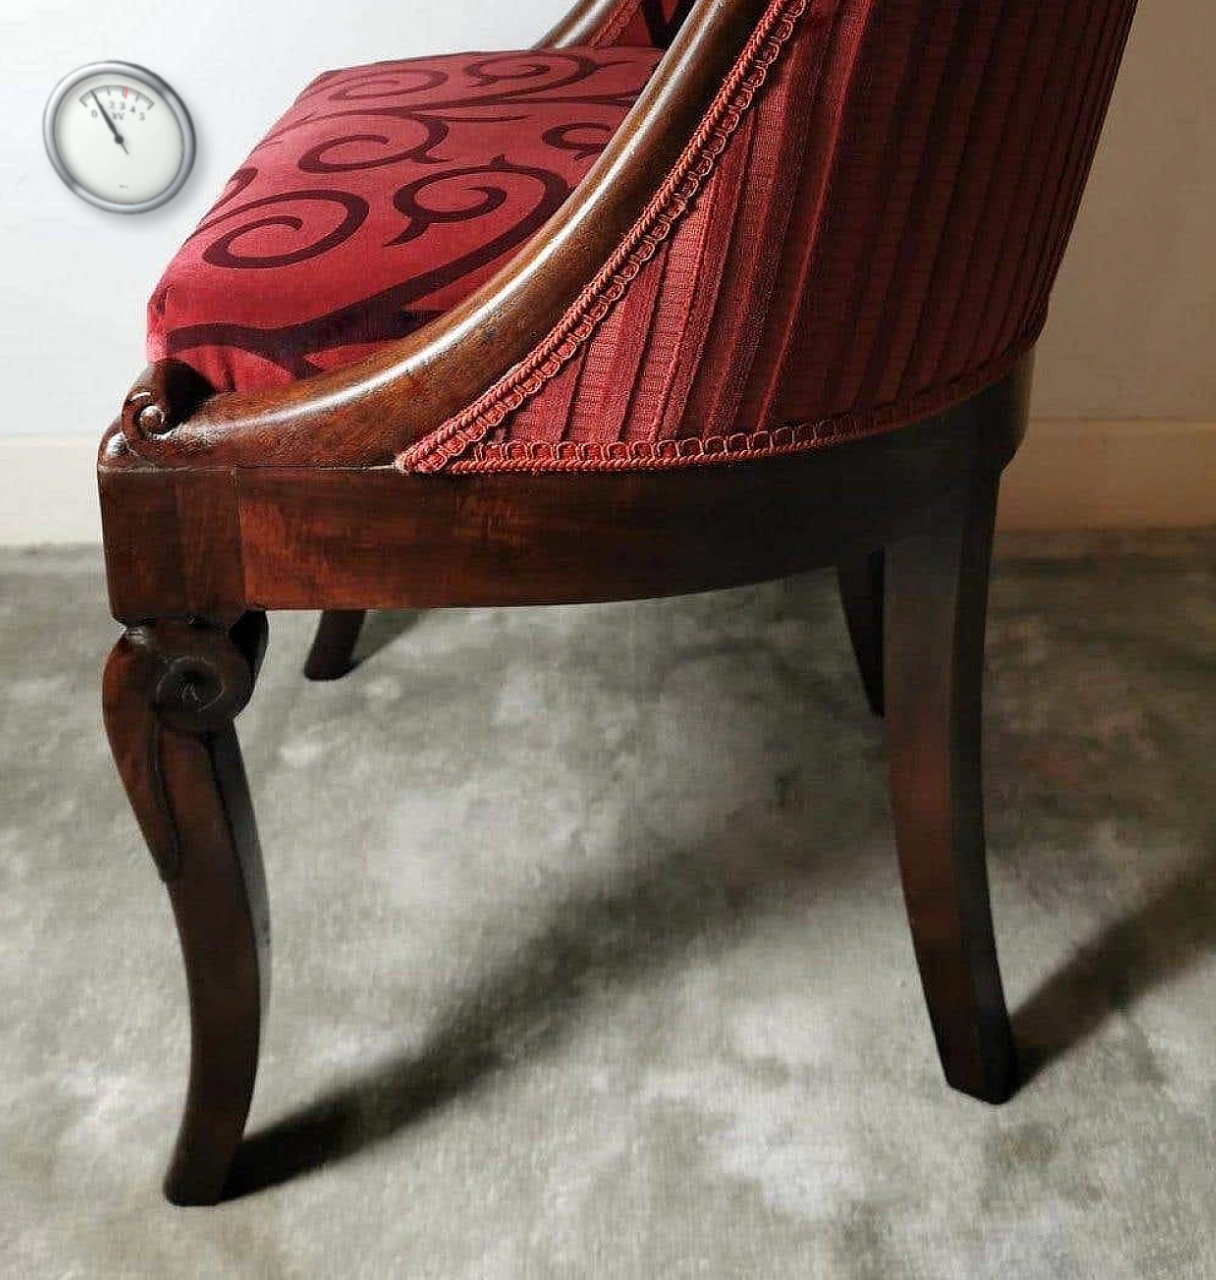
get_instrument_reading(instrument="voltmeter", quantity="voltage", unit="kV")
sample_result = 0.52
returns 1
